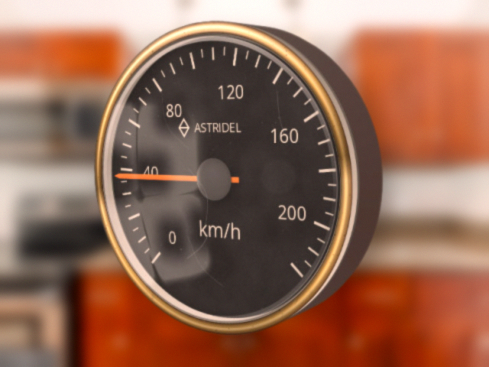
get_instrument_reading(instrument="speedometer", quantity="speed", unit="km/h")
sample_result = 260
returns 37.5
